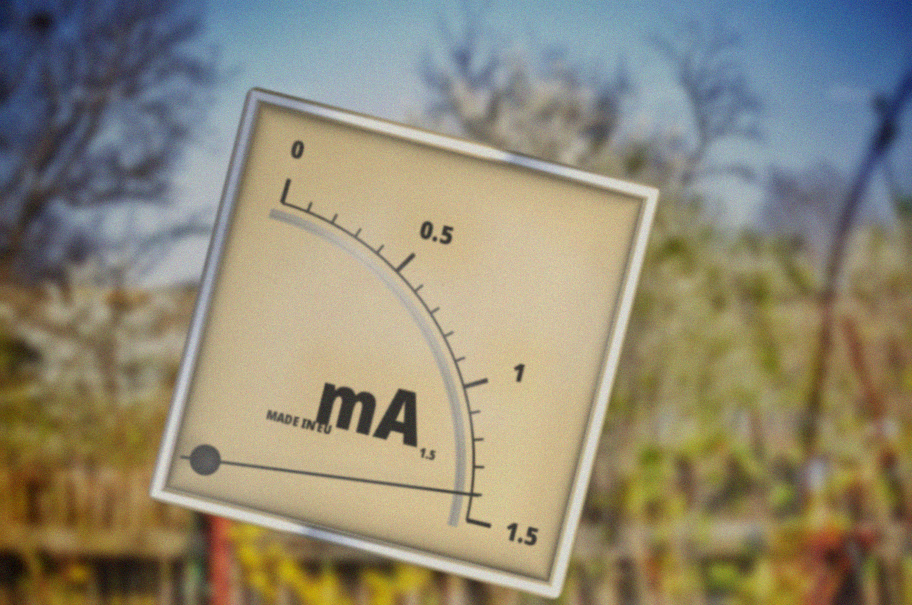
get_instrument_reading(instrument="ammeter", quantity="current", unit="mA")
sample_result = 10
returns 1.4
